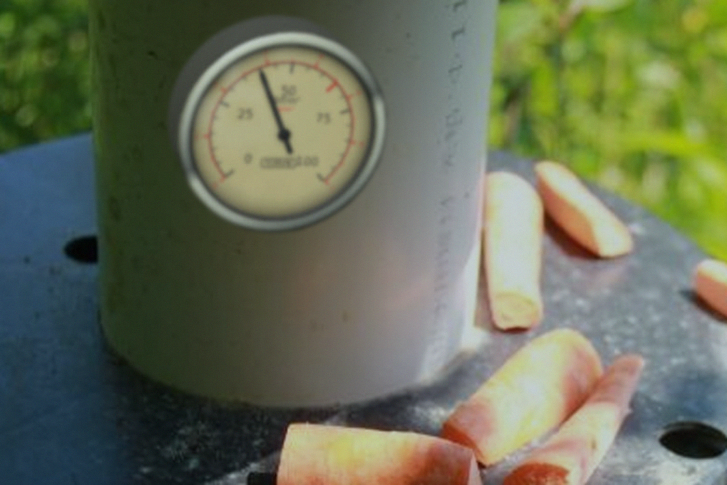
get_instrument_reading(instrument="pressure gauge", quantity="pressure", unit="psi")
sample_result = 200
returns 40
